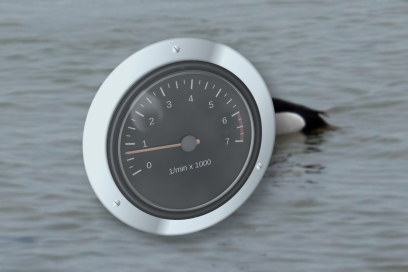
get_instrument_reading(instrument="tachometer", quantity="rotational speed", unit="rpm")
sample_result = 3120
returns 750
